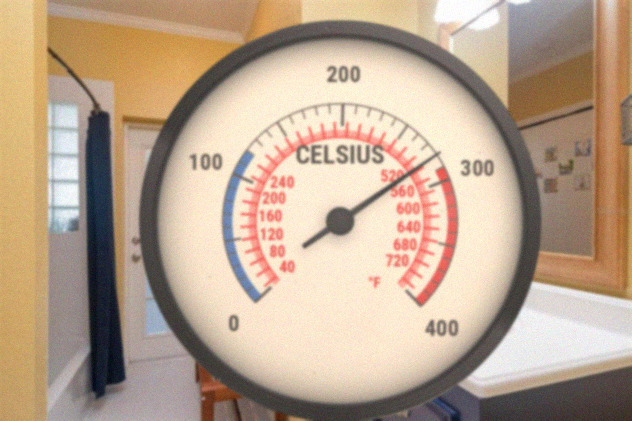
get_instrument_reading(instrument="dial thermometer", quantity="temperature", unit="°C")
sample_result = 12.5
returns 280
